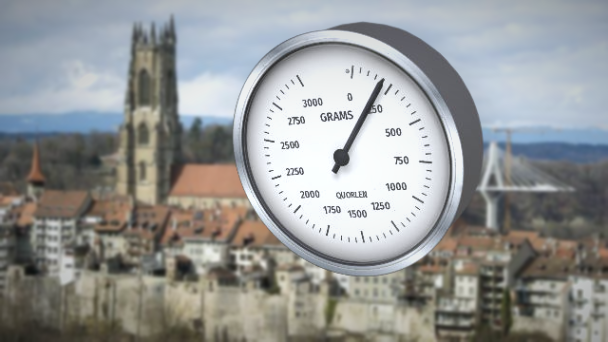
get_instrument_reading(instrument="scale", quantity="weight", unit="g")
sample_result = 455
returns 200
